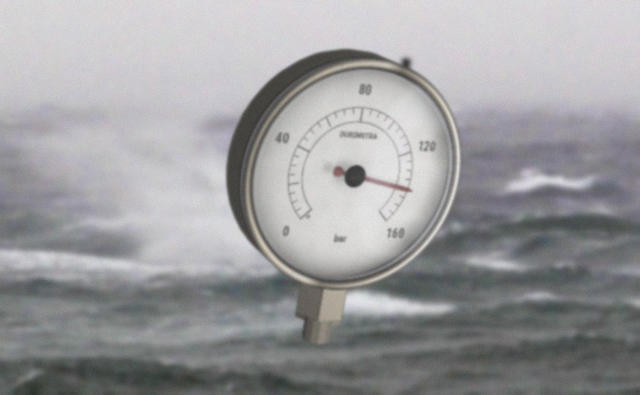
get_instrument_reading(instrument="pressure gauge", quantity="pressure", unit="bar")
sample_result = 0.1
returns 140
